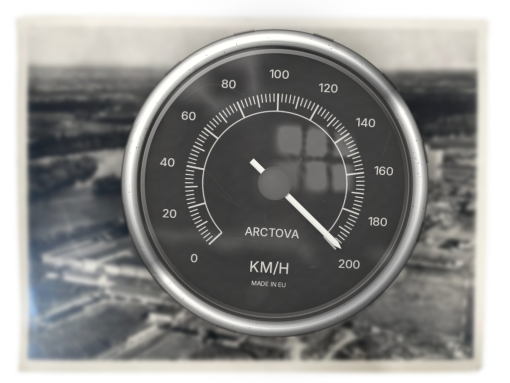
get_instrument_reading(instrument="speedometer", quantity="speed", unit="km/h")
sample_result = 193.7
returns 198
